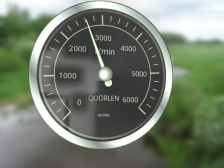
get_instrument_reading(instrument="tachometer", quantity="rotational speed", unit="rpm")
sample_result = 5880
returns 2600
